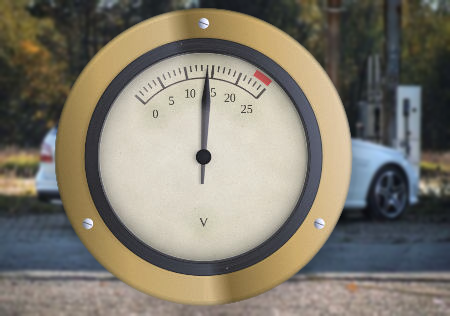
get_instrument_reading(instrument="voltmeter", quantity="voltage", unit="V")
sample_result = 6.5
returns 14
